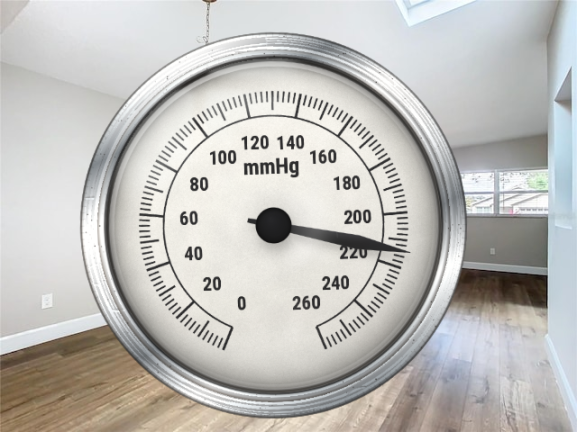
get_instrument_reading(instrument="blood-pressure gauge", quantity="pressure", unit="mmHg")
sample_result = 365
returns 214
